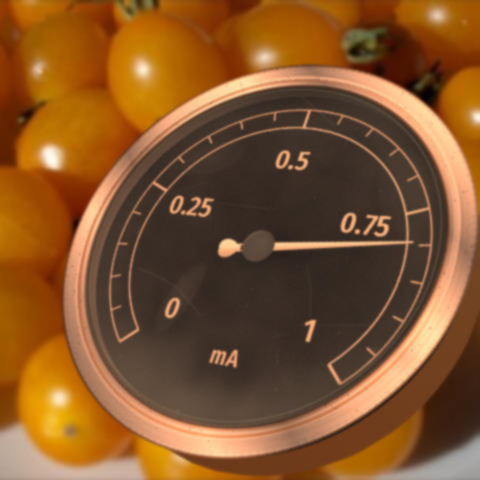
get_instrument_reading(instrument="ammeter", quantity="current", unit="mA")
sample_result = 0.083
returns 0.8
